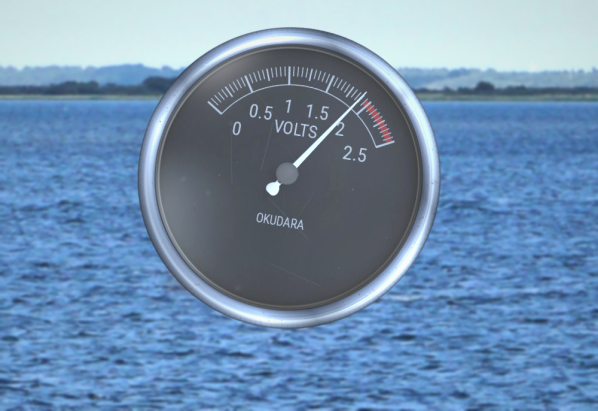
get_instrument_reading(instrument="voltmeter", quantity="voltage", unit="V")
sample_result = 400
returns 1.9
